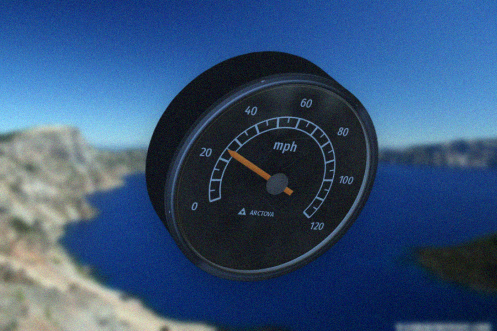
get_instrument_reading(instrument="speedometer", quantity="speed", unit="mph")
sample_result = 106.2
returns 25
